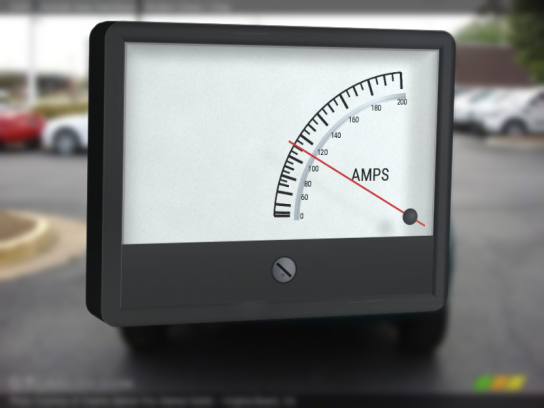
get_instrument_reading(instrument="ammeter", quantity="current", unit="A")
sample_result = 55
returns 110
